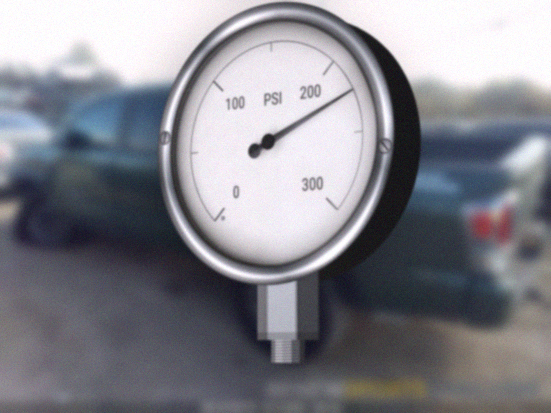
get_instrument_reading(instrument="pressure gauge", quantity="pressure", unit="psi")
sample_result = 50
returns 225
